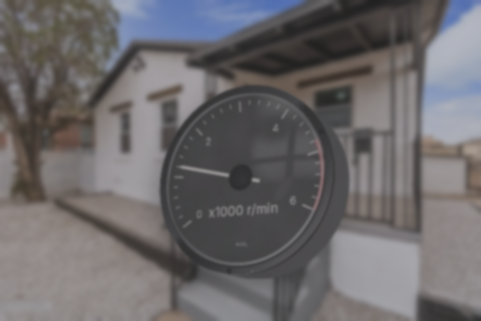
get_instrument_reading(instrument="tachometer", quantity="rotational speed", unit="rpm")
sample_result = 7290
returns 1200
